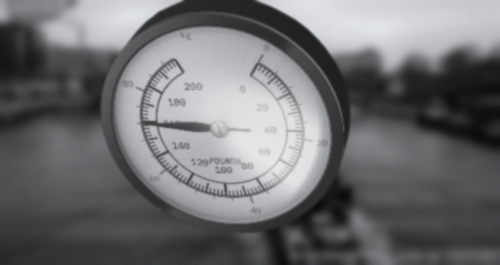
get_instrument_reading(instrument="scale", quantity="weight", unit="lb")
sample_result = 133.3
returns 160
